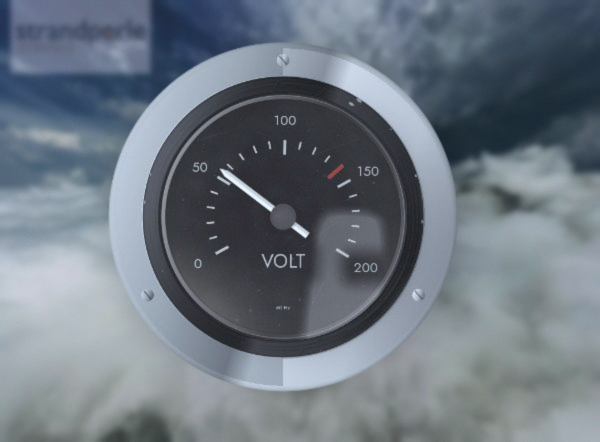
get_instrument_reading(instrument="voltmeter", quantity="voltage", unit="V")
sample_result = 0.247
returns 55
